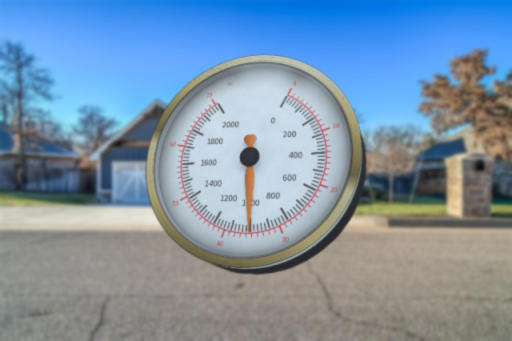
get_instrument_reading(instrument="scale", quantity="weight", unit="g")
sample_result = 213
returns 1000
